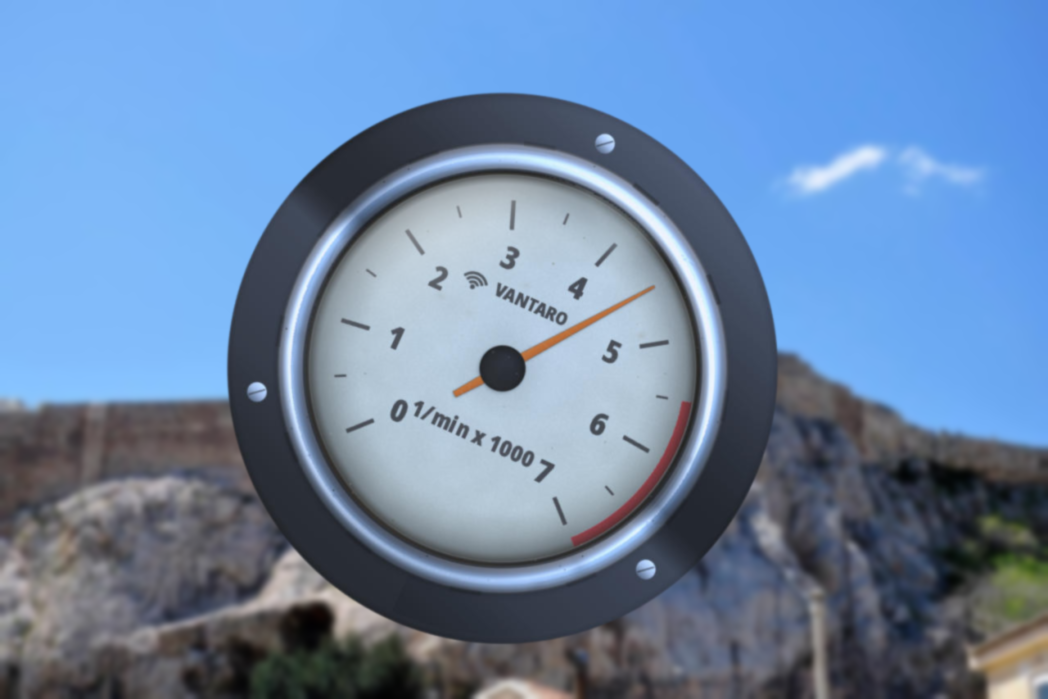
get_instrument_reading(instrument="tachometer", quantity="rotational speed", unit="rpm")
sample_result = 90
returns 4500
